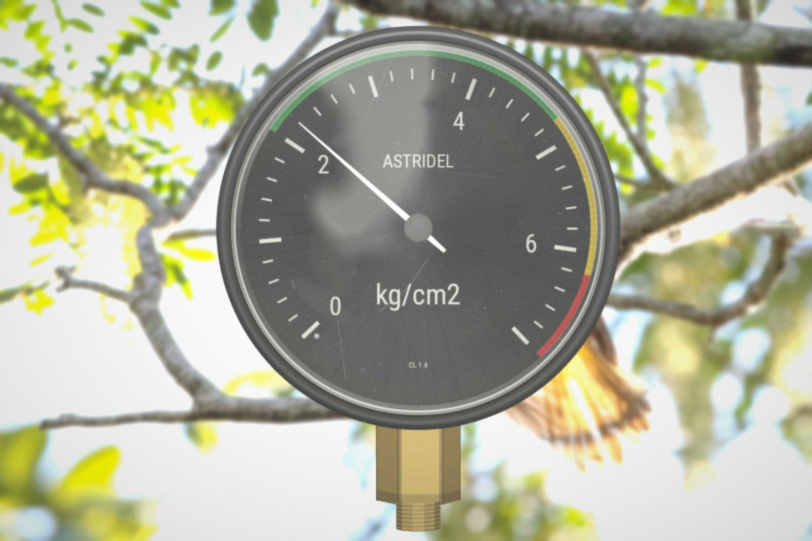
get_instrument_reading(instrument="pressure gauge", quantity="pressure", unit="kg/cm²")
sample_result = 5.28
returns 2.2
